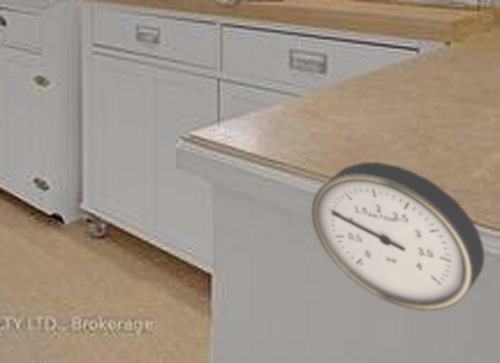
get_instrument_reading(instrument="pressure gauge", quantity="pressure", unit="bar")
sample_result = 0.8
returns 1
